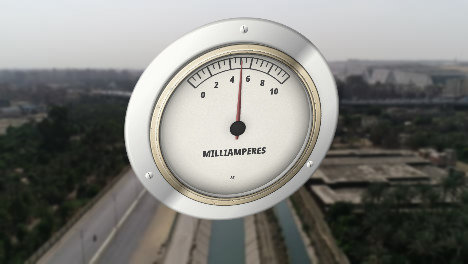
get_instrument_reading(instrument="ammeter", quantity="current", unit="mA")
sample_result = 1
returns 5
